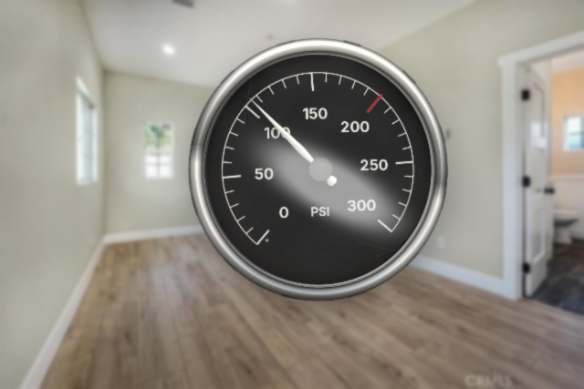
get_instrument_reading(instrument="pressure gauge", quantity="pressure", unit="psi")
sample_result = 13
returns 105
